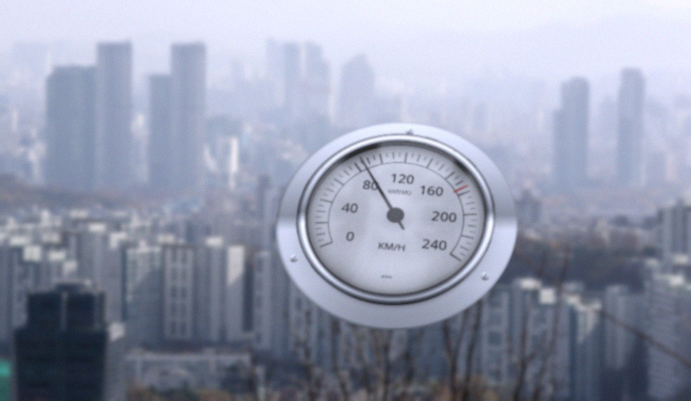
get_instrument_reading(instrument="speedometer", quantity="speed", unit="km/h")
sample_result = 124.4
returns 85
